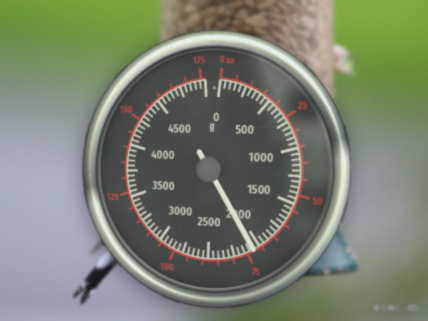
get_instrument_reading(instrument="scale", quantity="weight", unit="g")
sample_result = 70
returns 2050
